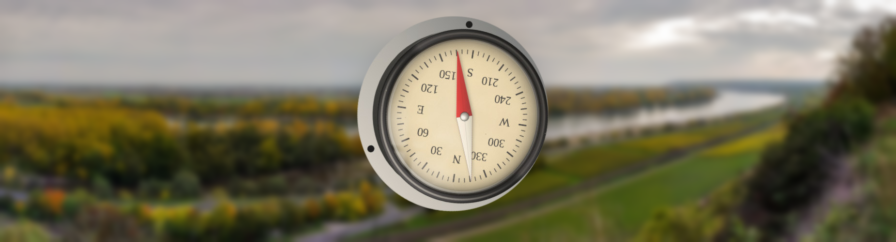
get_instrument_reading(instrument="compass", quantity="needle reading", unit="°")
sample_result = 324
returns 165
